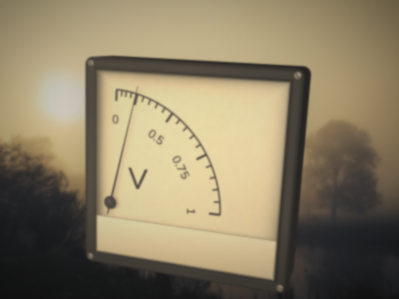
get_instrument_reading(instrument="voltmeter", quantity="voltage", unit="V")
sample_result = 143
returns 0.25
